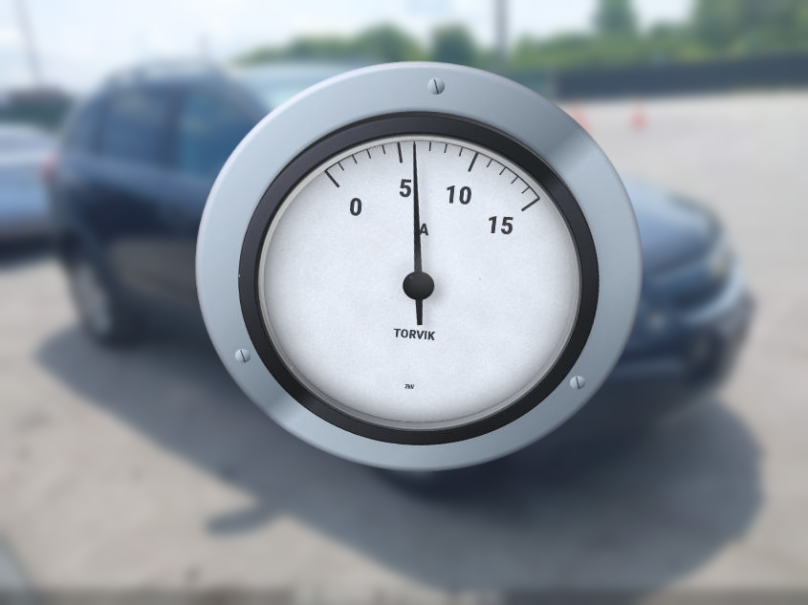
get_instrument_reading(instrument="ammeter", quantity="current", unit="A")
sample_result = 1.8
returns 6
